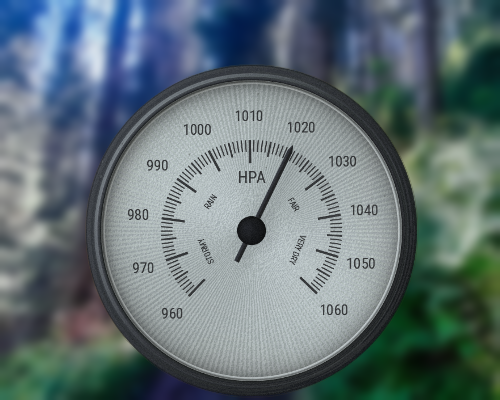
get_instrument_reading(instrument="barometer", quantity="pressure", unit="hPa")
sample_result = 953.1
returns 1020
